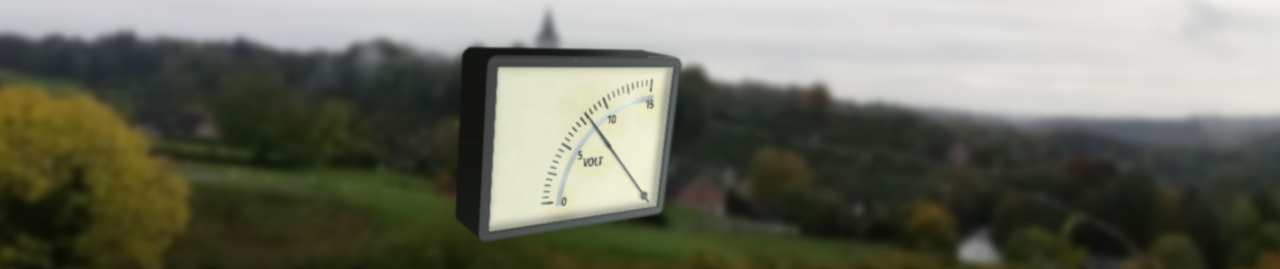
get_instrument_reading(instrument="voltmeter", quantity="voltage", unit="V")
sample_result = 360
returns 8
